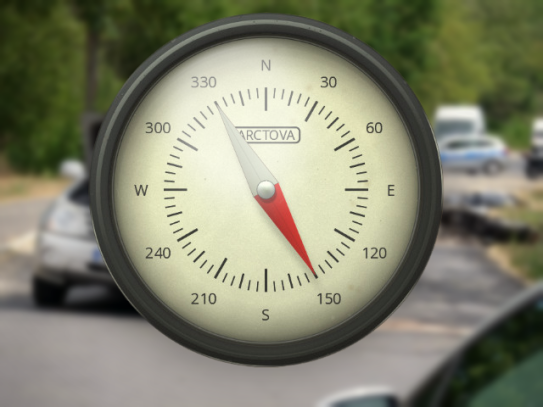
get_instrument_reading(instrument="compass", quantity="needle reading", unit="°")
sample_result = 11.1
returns 150
